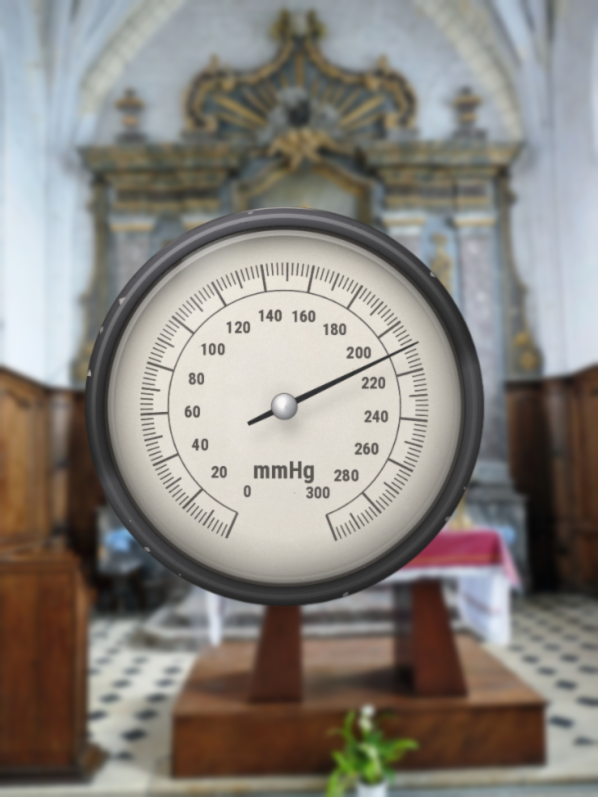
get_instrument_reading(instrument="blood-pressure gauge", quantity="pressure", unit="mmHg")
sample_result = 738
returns 210
